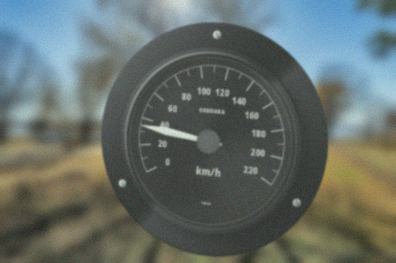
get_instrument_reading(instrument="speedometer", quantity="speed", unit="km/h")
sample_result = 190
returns 35
